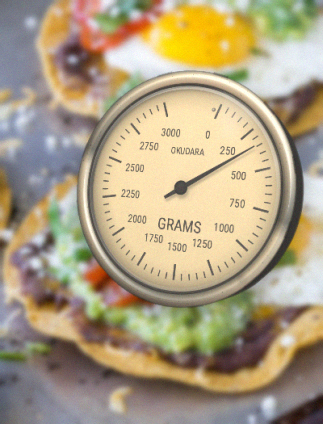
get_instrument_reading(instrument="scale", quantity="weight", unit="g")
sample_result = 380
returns 350
